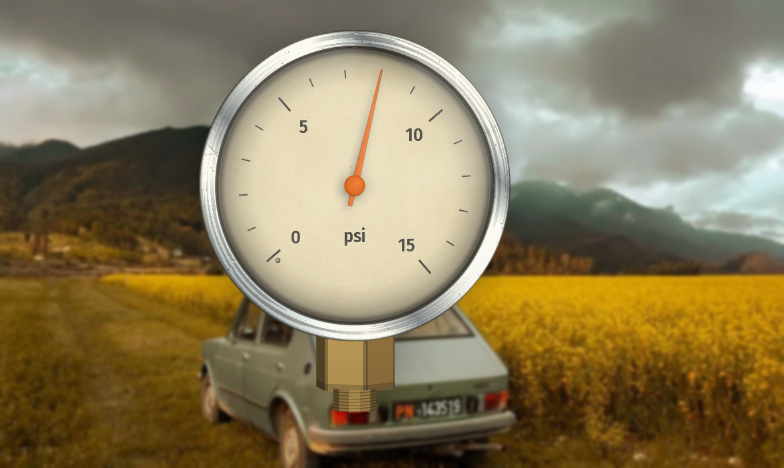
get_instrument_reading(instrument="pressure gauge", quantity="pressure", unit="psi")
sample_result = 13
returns 8
